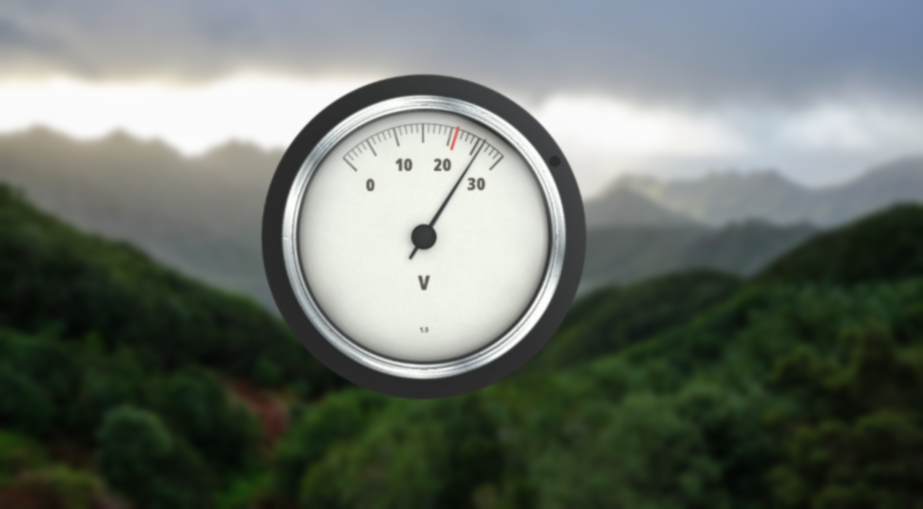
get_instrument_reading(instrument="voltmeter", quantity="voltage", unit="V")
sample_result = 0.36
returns 26
